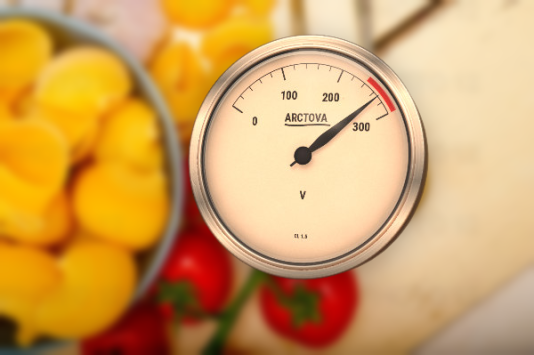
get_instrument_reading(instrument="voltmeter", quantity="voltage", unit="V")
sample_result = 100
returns 270
